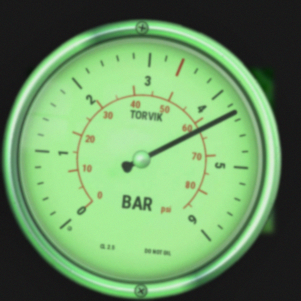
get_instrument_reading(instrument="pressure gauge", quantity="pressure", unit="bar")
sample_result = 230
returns 4.3
